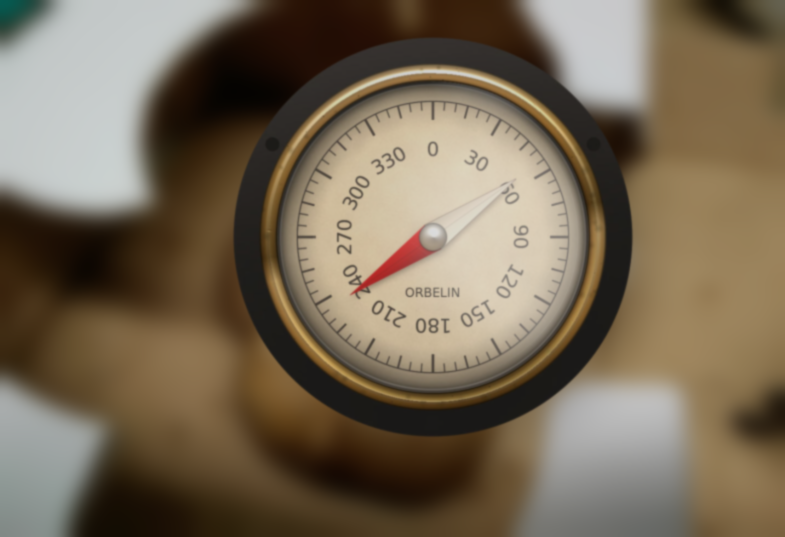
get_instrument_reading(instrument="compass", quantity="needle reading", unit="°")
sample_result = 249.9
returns 235
